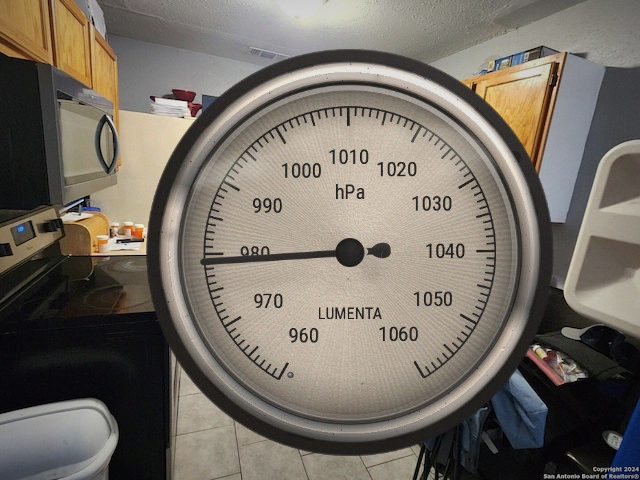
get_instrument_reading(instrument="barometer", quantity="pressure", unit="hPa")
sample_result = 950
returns 979
